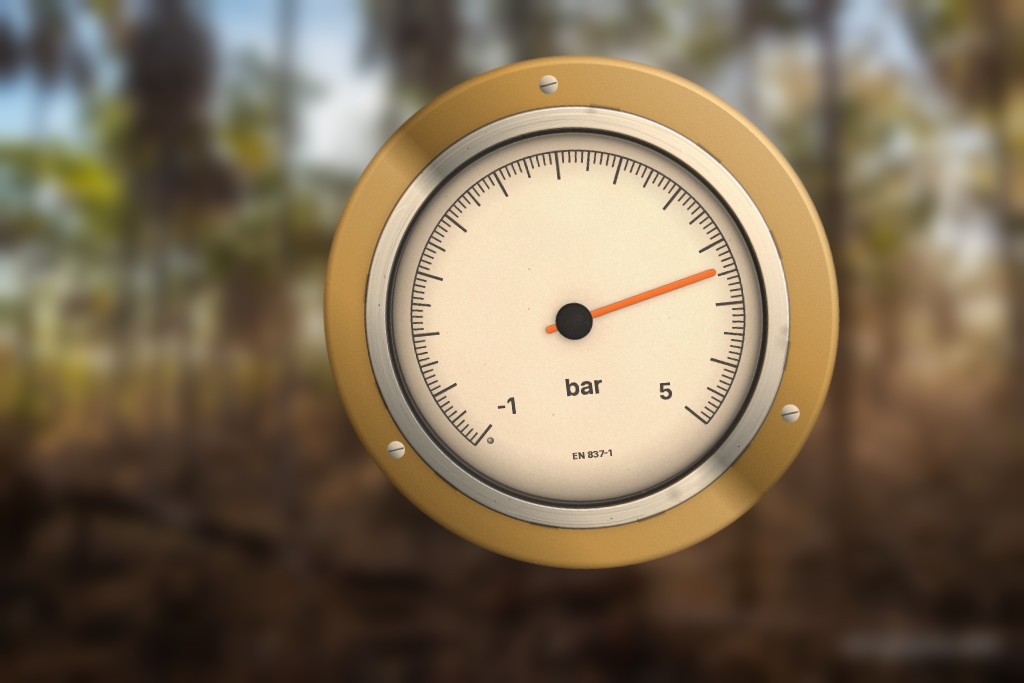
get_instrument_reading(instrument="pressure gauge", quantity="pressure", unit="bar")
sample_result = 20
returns 3.7
